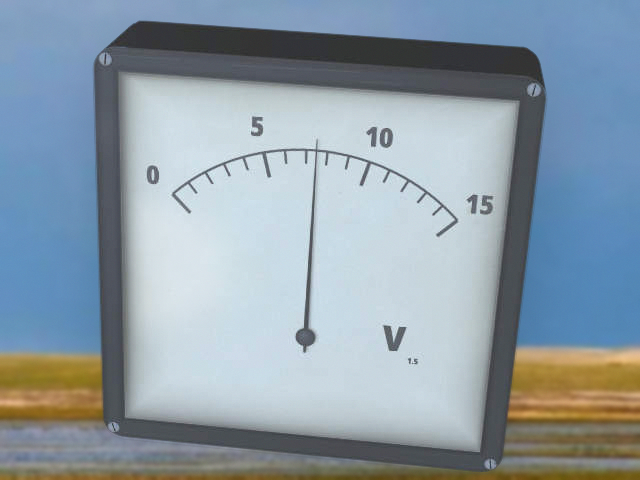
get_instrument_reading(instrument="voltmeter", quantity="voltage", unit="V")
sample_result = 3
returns 7.5
